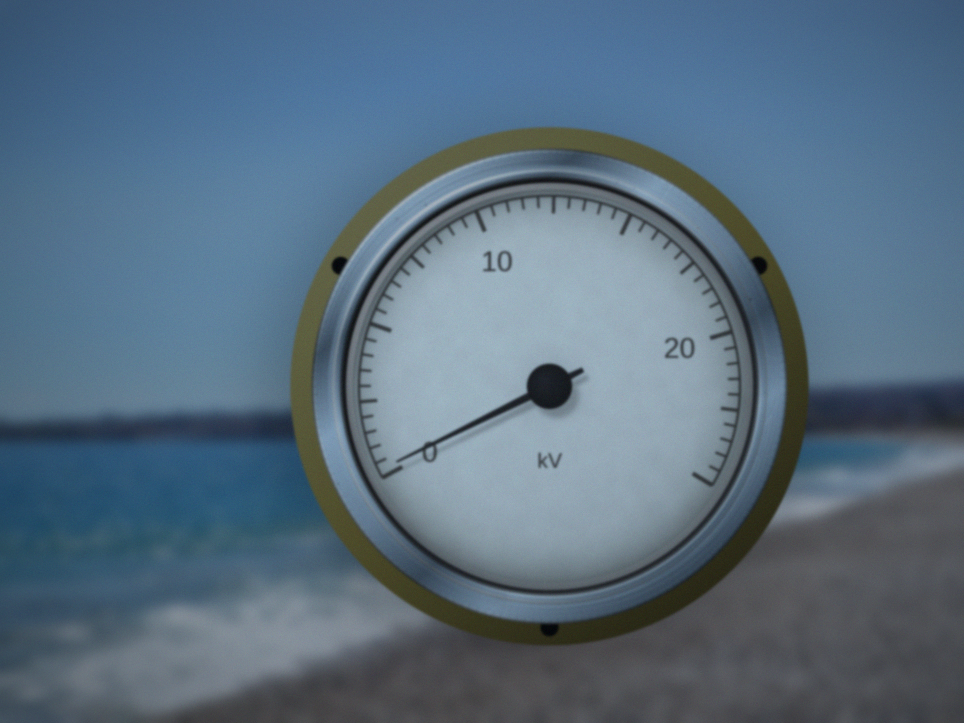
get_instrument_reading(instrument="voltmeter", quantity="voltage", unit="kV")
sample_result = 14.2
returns 0.25
